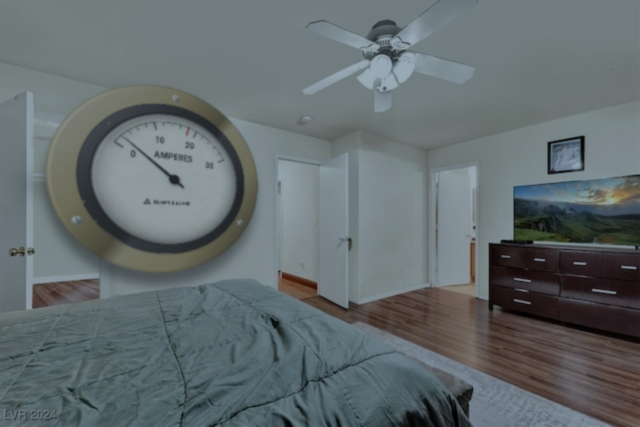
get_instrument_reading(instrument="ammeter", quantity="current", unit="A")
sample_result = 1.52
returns 2
